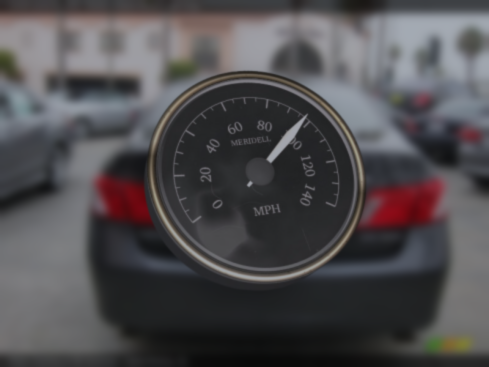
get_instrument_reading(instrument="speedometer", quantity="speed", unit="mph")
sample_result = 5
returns 97.5
